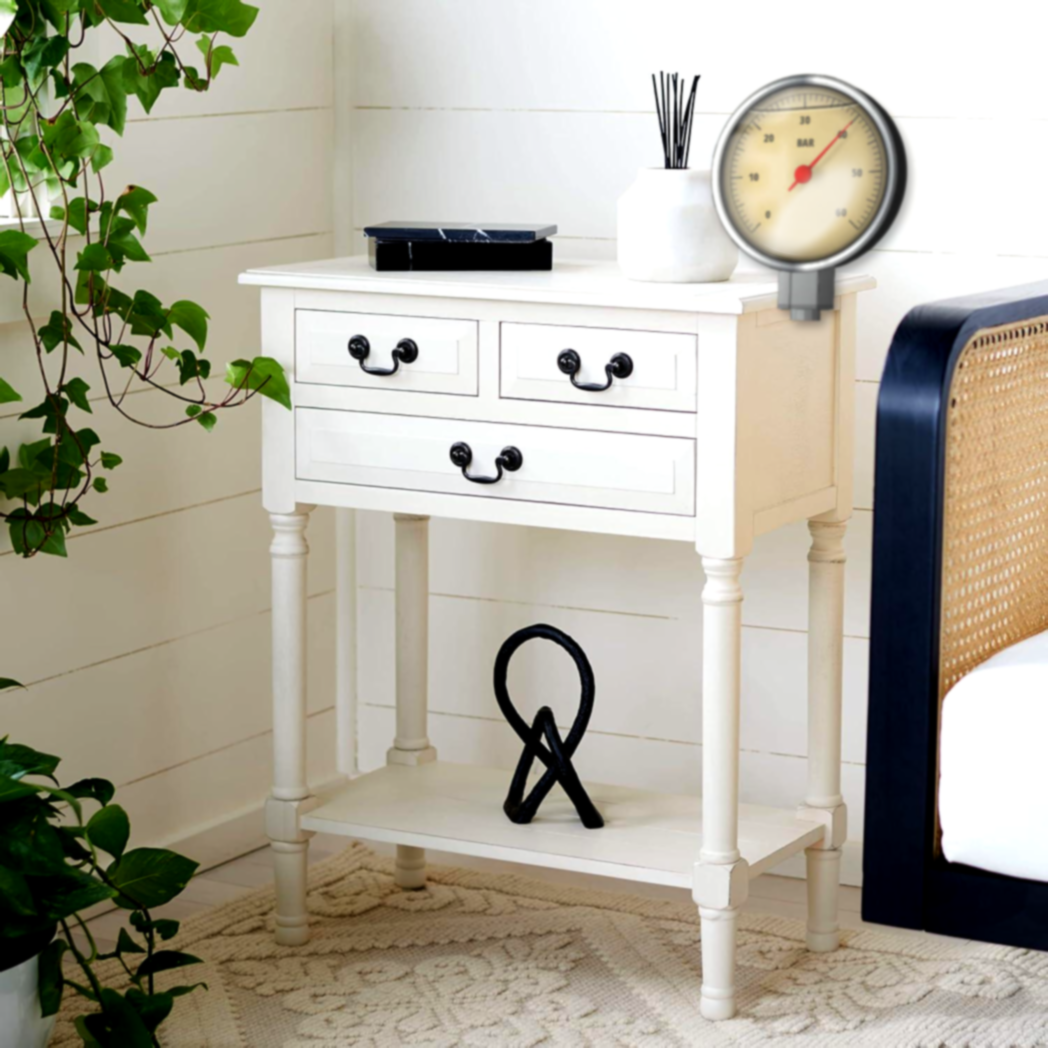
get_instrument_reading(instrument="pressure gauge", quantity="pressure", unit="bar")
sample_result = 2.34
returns 40
